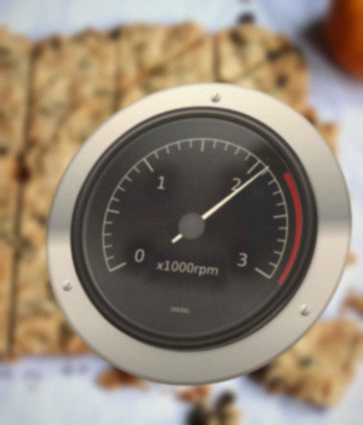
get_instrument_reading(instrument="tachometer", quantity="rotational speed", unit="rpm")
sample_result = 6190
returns 2100
